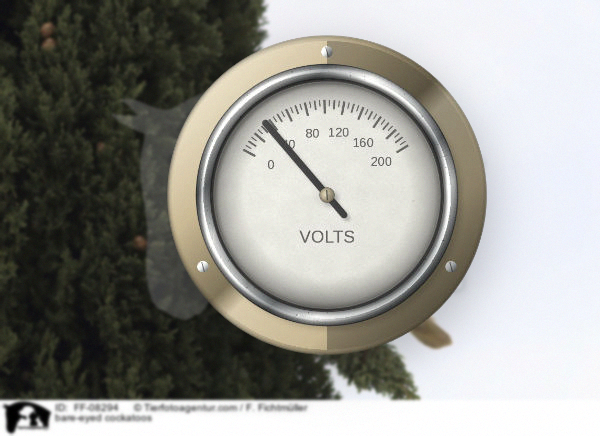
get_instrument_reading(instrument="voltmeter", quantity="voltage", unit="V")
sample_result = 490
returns 35
